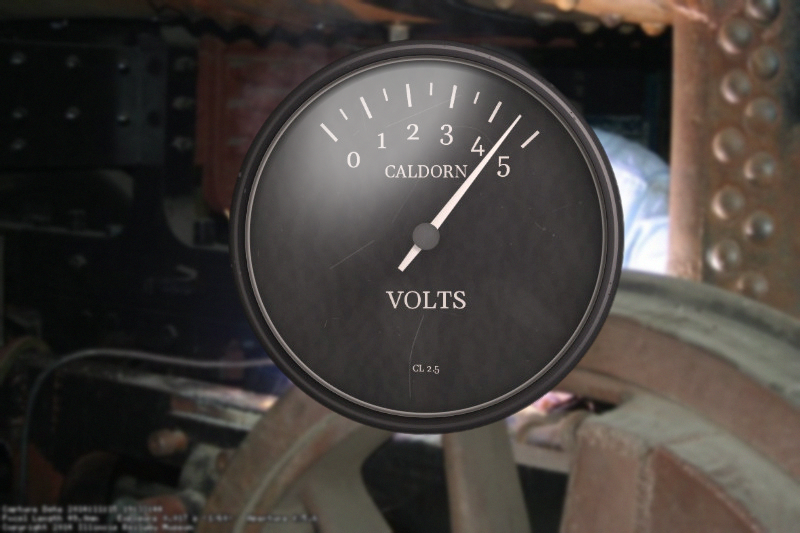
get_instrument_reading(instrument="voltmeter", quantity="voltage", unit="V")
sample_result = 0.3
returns 4.5
